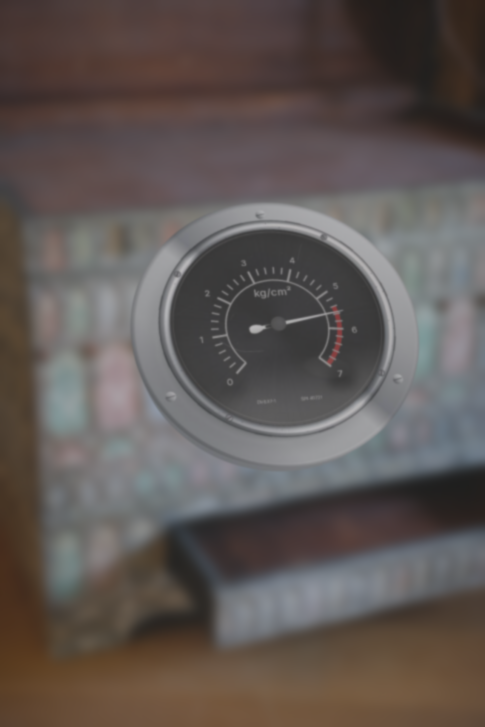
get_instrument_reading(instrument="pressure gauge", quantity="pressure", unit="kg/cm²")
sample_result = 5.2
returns 5.6
